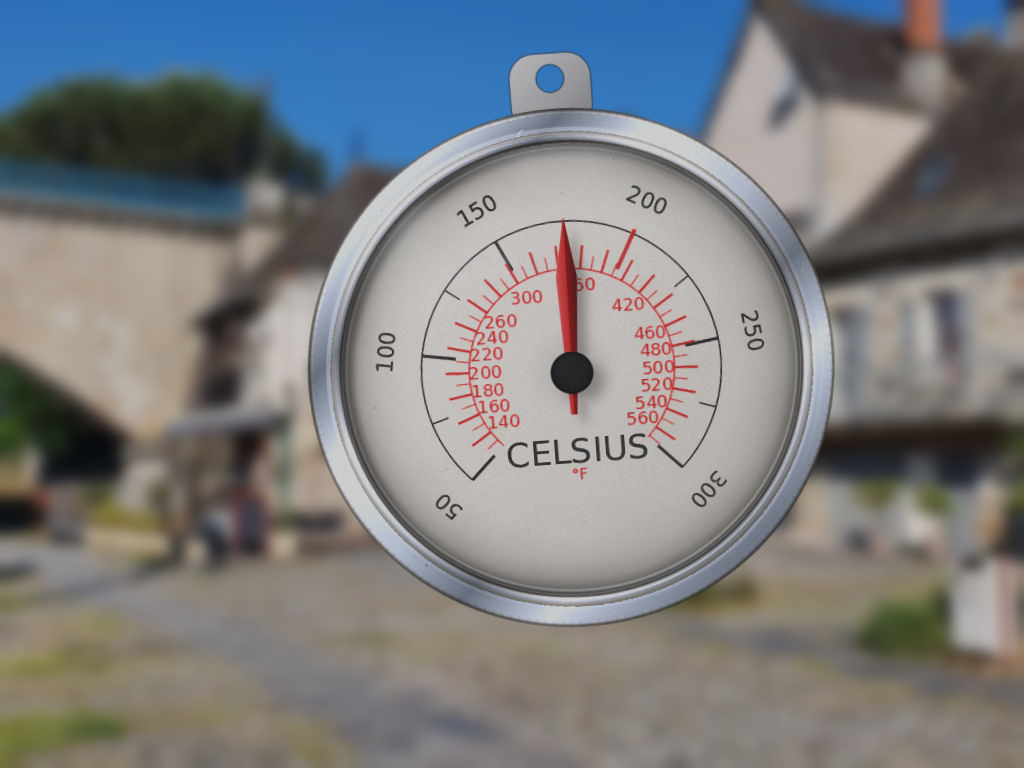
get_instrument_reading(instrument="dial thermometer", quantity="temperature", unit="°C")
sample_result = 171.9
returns 175
